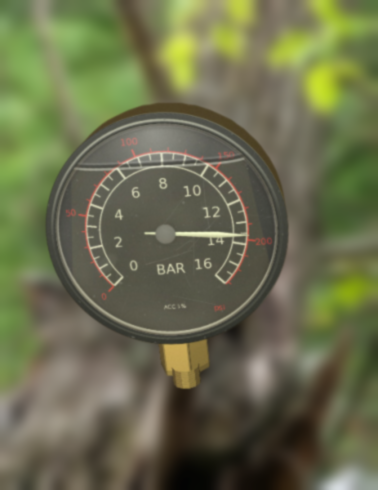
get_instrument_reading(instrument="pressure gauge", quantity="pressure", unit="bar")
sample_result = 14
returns 13.5
